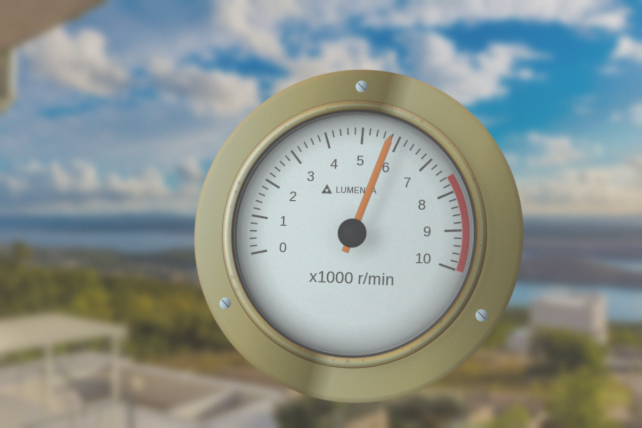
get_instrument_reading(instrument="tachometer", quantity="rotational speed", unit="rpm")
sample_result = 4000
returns 5800
